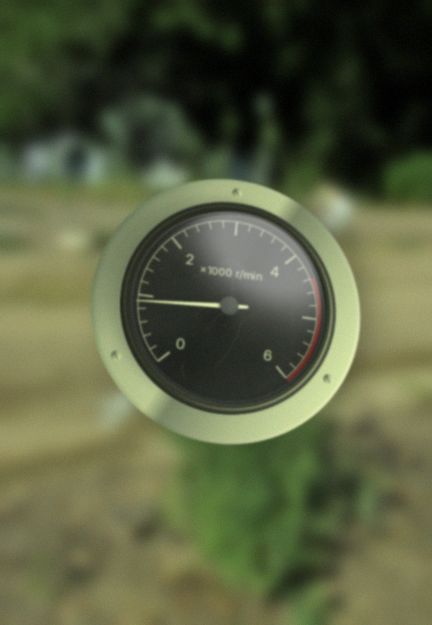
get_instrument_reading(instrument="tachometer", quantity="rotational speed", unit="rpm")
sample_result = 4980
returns 900
